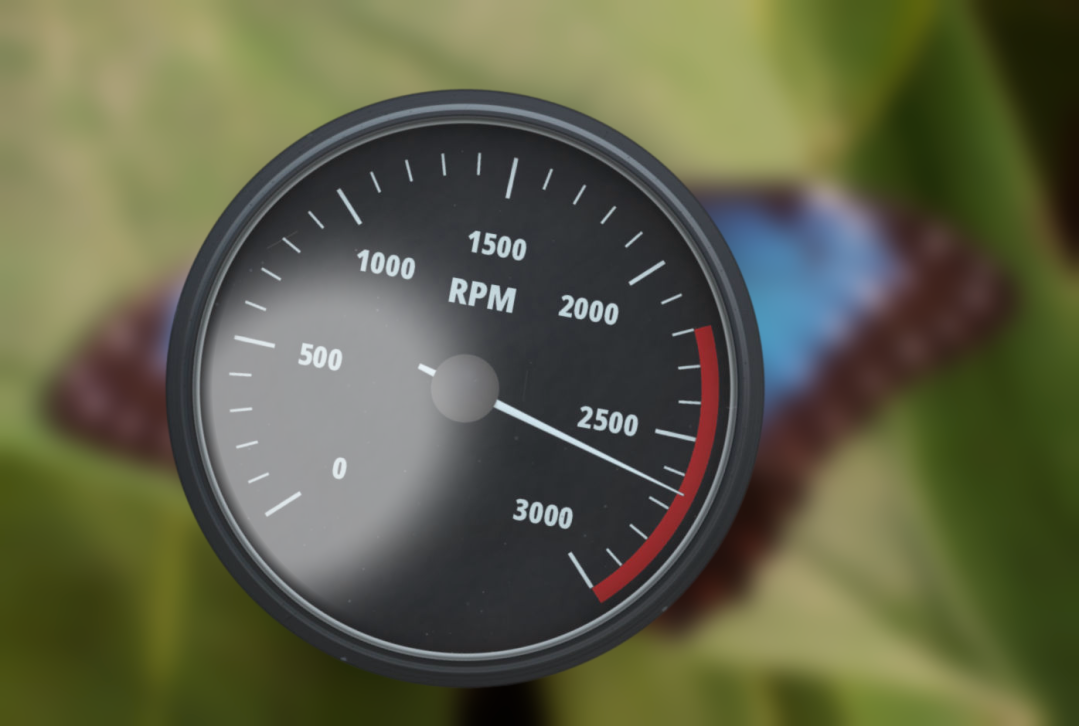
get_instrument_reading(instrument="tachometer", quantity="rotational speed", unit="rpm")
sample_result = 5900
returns 2650
